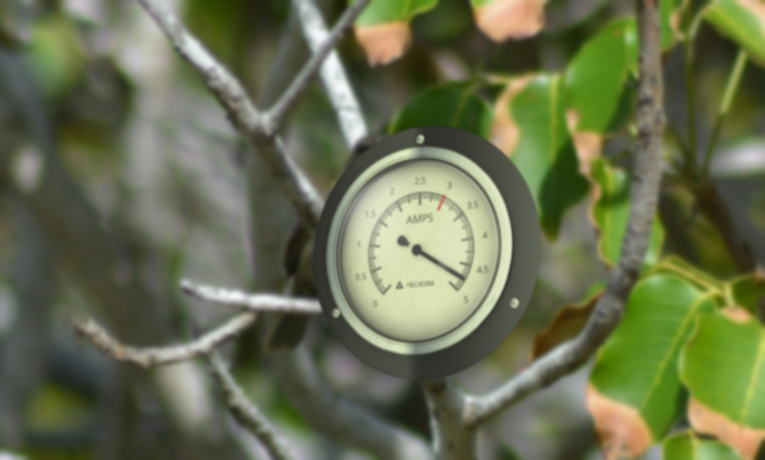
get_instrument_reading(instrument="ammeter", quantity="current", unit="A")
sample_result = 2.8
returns 4.75
